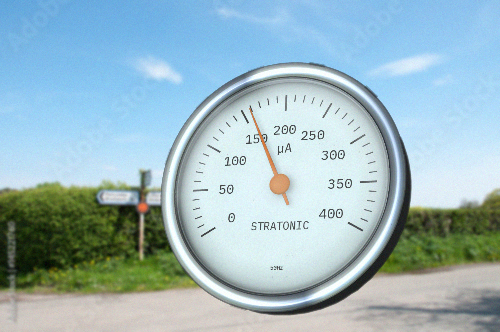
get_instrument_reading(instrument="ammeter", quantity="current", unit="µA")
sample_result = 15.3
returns 160
